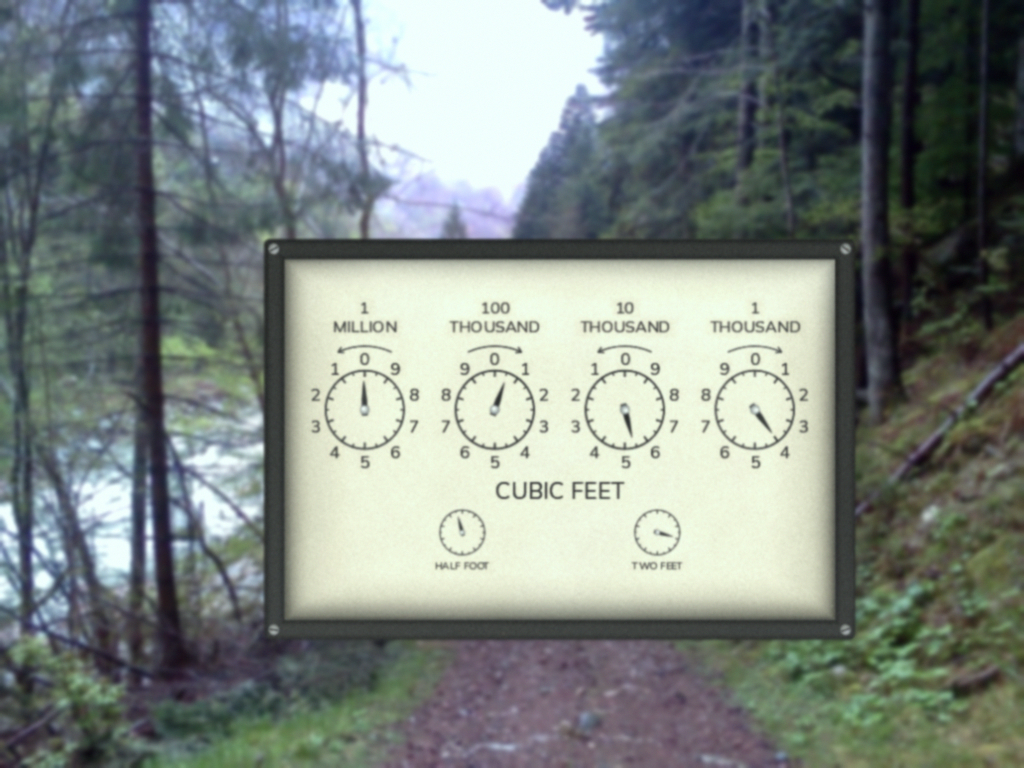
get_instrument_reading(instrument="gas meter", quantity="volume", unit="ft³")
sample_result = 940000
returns 5400
